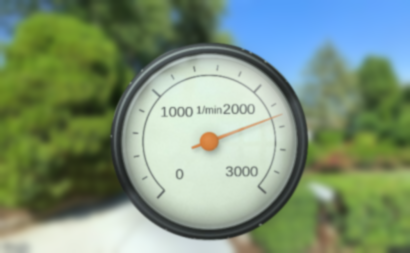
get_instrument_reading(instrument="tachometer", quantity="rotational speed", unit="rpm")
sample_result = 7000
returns 2300
